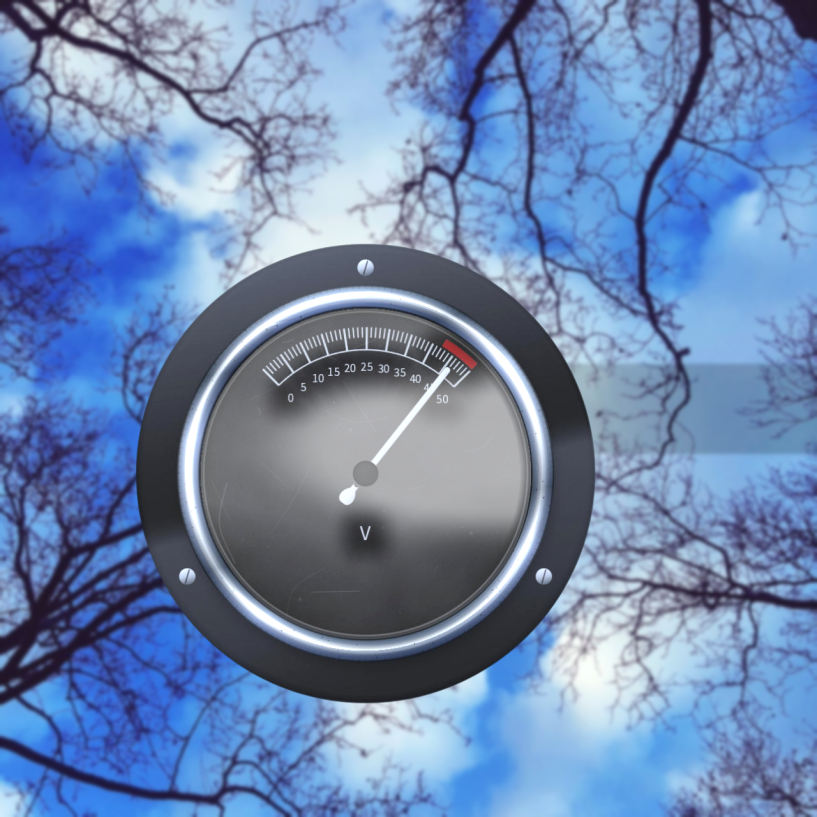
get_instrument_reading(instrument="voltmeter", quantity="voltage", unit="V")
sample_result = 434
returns 46
